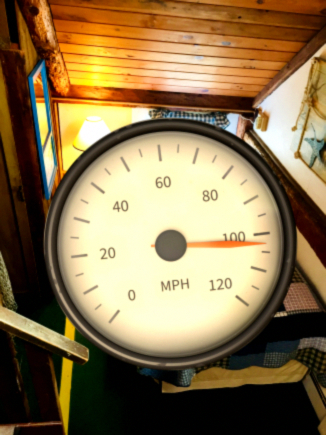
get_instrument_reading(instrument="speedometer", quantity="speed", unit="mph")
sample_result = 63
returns 102.5
